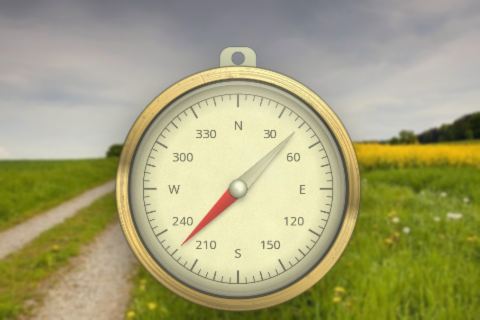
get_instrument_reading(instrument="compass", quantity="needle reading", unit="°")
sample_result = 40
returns 225
